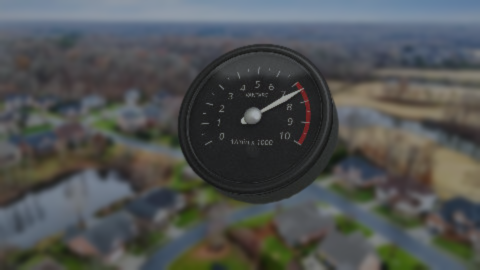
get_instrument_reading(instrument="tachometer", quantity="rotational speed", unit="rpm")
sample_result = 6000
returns 7500
